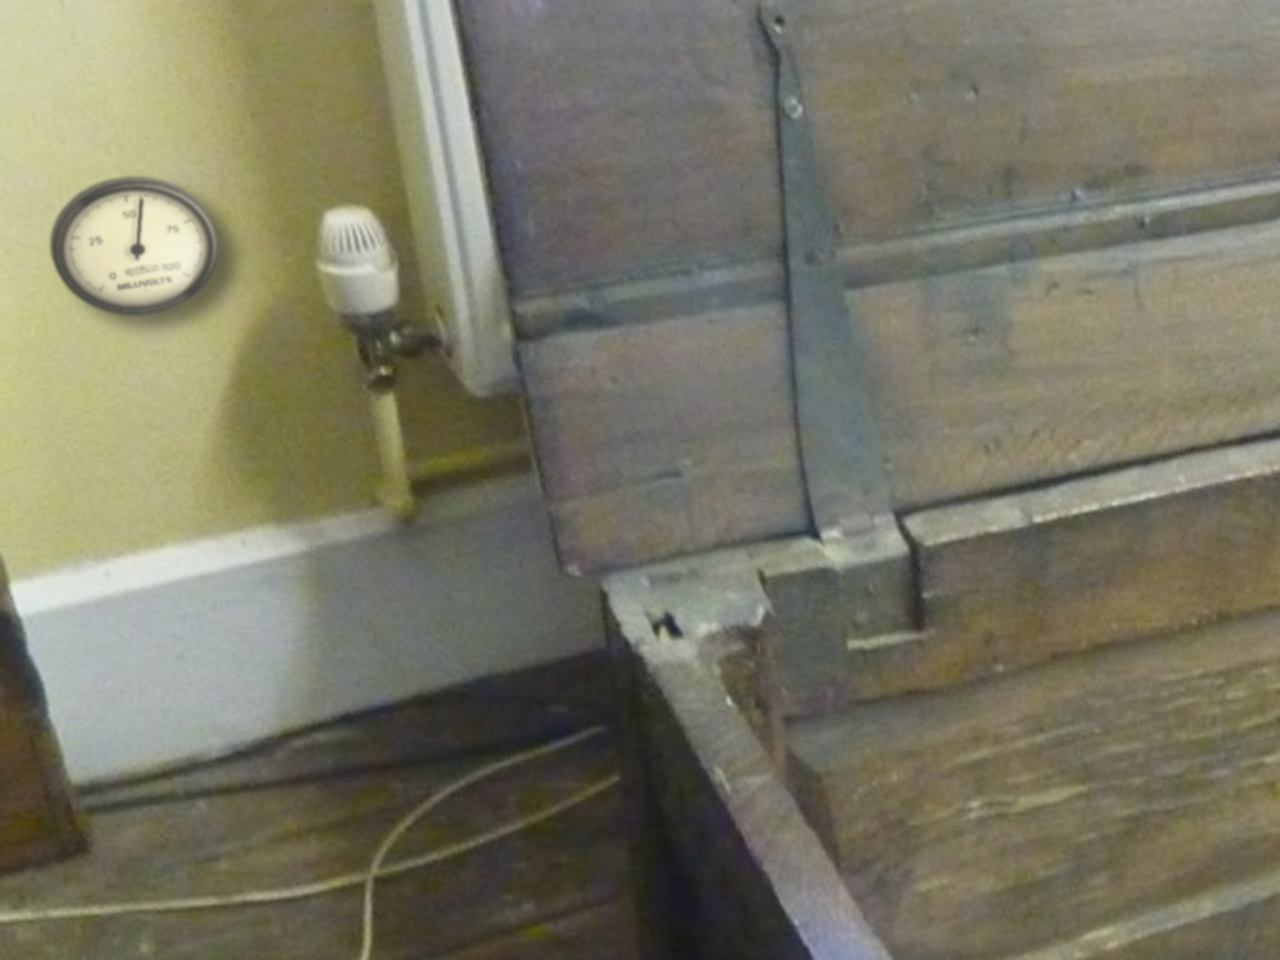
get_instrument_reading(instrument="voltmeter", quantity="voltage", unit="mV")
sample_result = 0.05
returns 55
